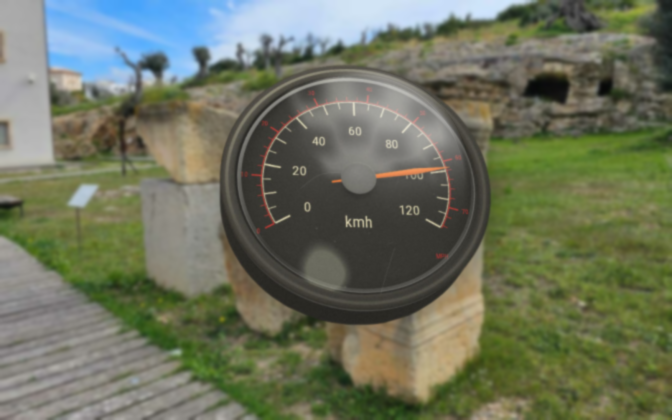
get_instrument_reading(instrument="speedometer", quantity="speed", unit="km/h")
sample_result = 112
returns 100
